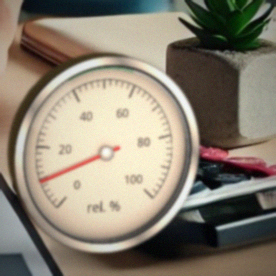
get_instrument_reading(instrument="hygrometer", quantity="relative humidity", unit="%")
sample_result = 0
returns 10
